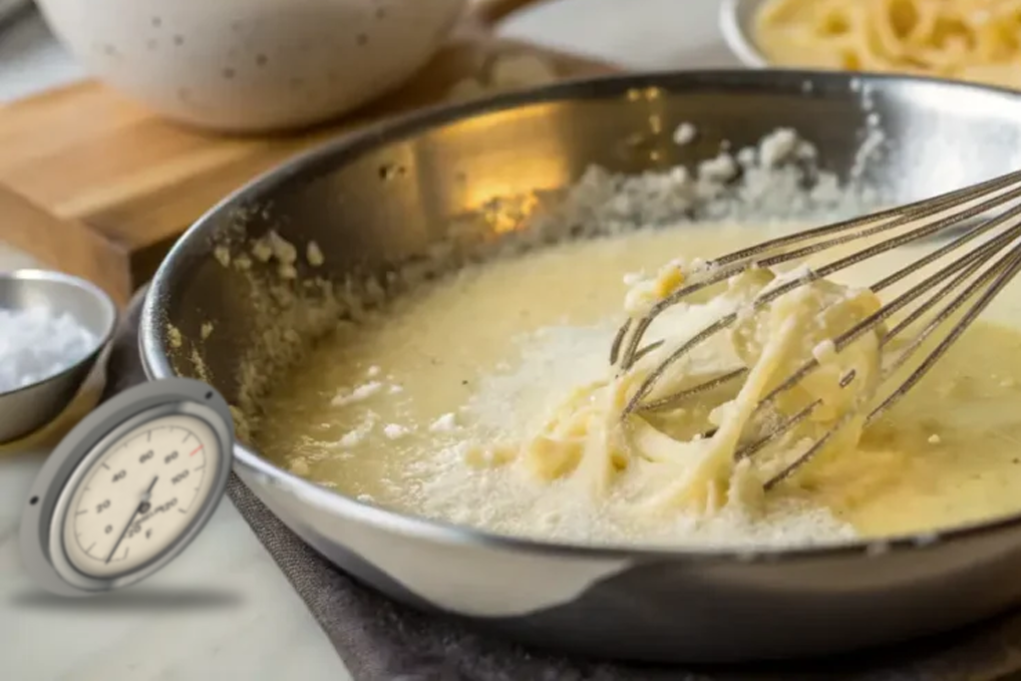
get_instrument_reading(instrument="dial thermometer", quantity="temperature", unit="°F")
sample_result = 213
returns -10
